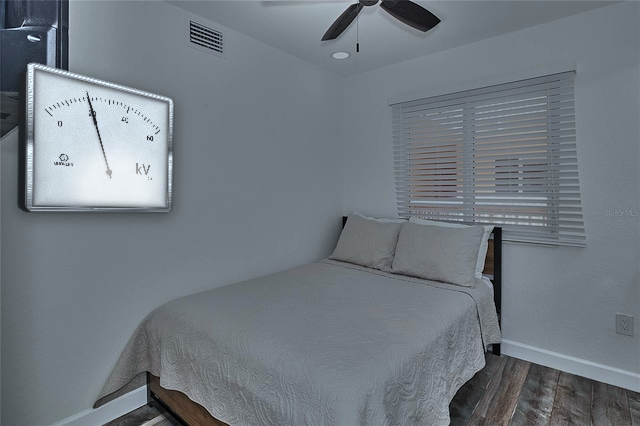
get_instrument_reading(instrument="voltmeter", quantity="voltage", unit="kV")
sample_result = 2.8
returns 20
